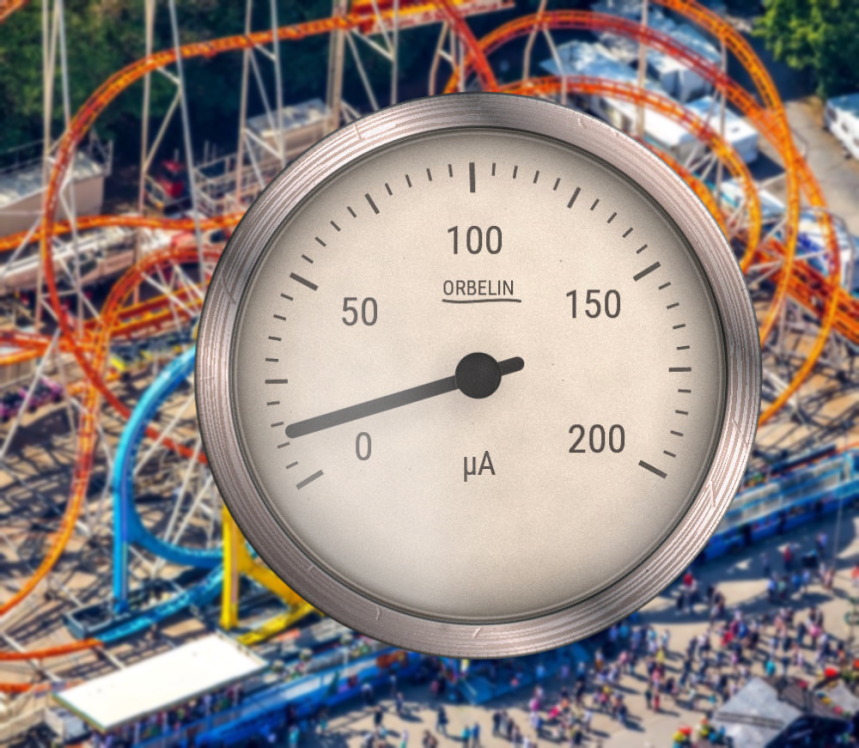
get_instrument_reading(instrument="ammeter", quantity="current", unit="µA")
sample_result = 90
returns 12.5
